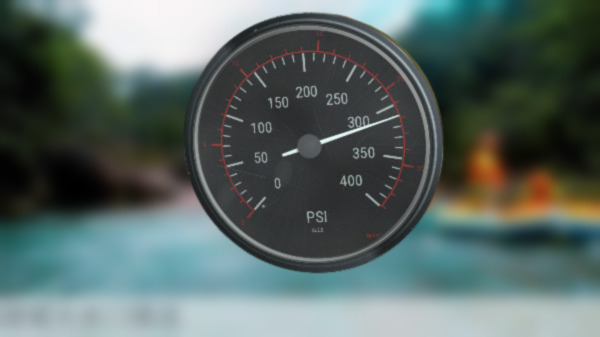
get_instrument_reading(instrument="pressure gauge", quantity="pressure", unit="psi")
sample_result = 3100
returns 310
